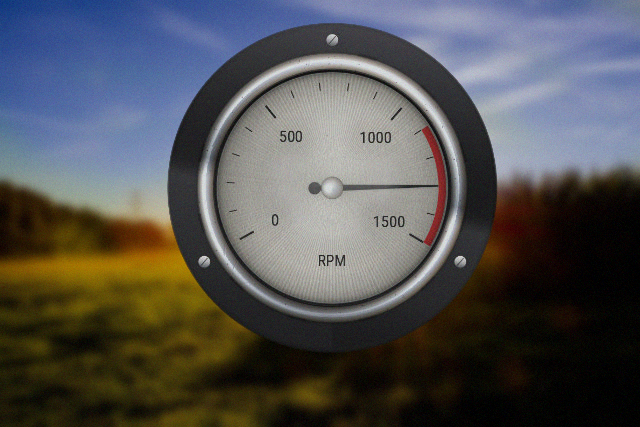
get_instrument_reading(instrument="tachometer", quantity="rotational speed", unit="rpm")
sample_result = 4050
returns 1300
